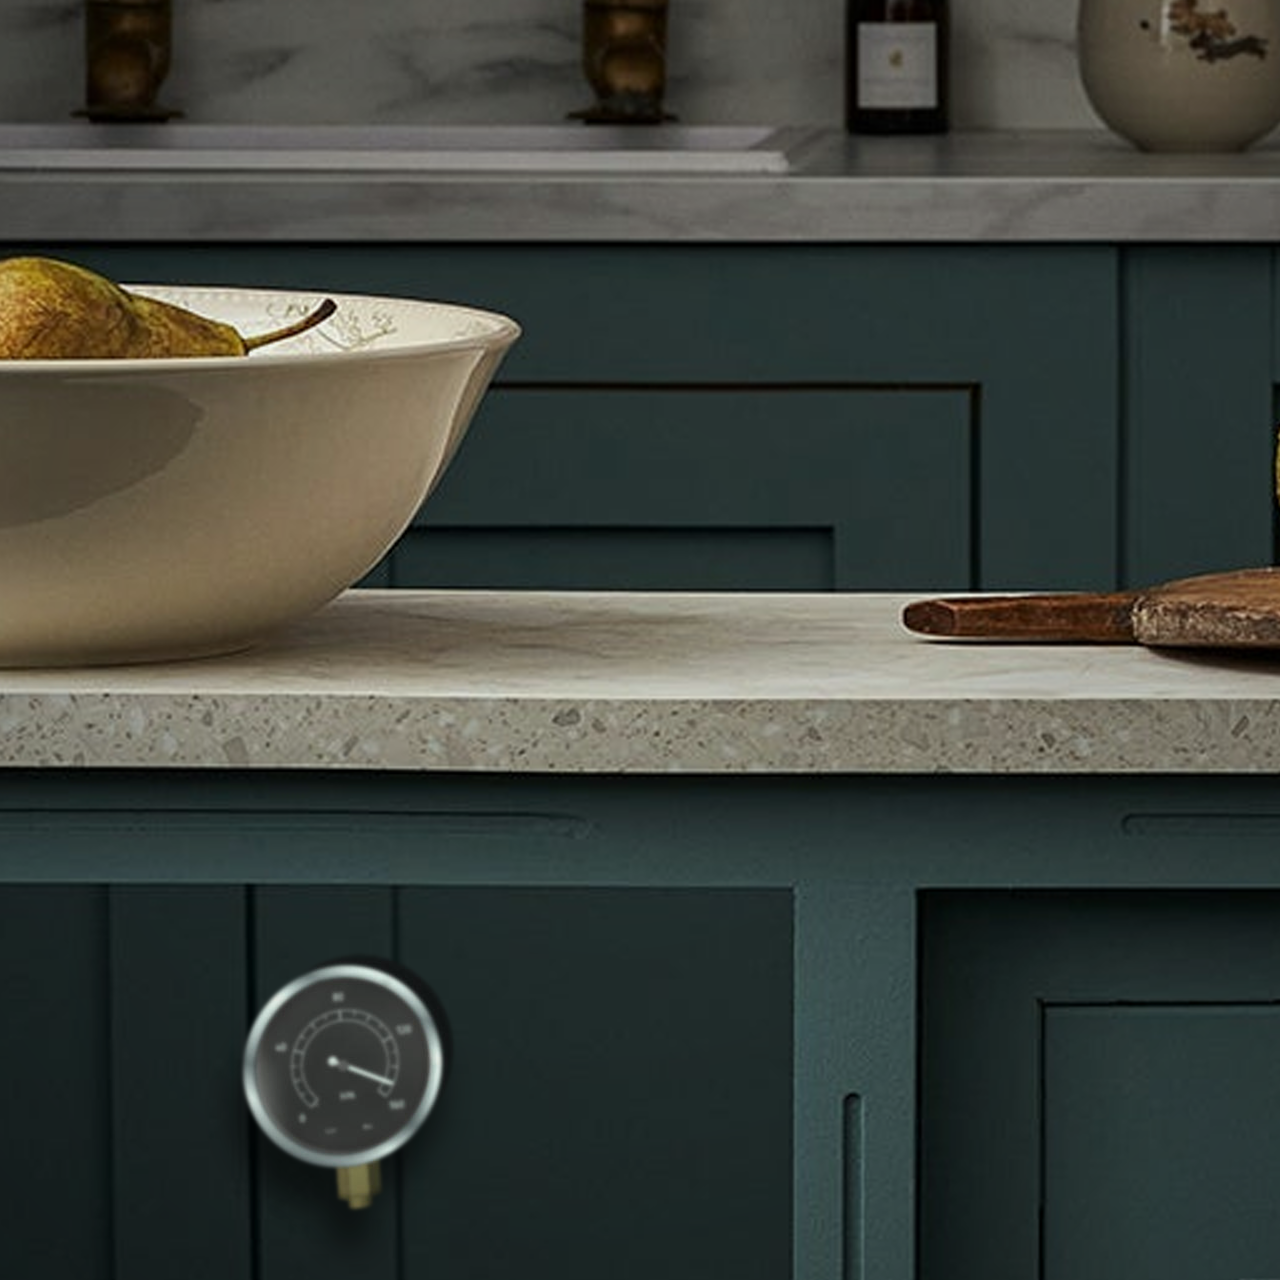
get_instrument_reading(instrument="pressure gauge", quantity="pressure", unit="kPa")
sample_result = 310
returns 150
